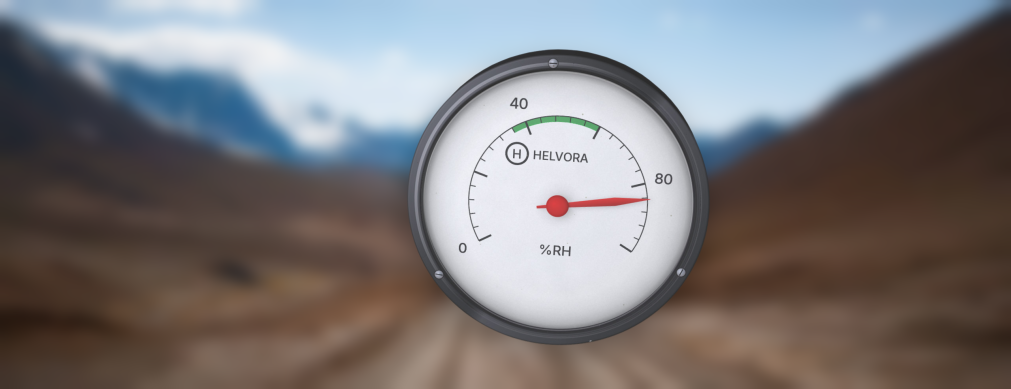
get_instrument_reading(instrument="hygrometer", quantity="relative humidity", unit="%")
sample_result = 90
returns 84
